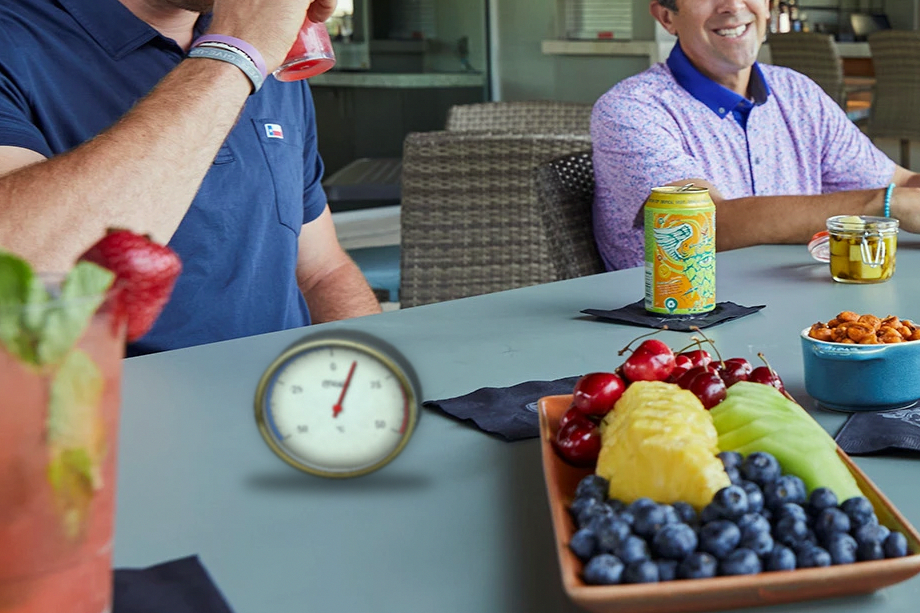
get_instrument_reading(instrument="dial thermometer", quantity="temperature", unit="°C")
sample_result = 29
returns 10
